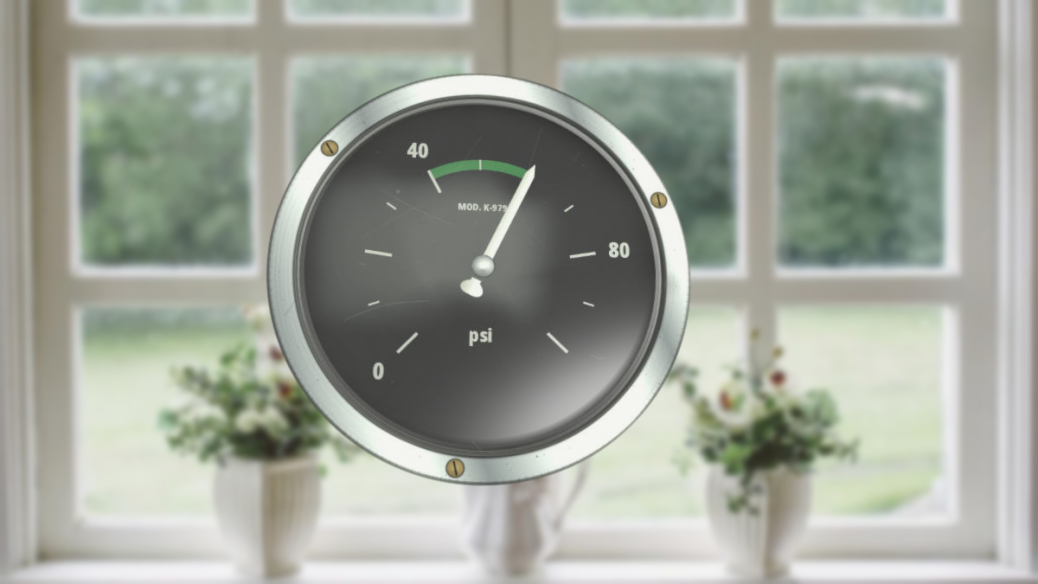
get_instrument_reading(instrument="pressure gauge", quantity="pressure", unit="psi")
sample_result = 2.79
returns 60
